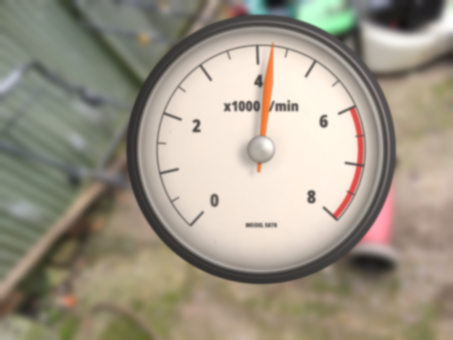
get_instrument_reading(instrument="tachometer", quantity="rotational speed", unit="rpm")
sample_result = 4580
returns 4250
